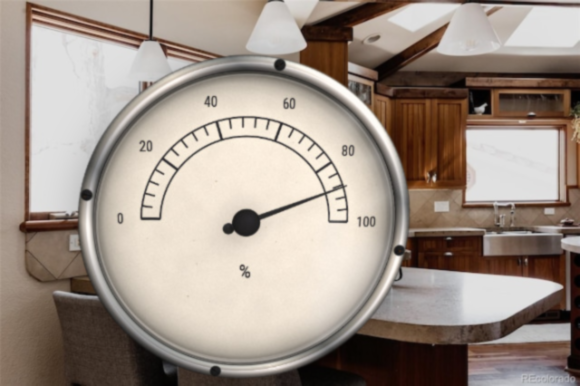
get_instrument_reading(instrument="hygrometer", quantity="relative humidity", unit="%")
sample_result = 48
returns 88
